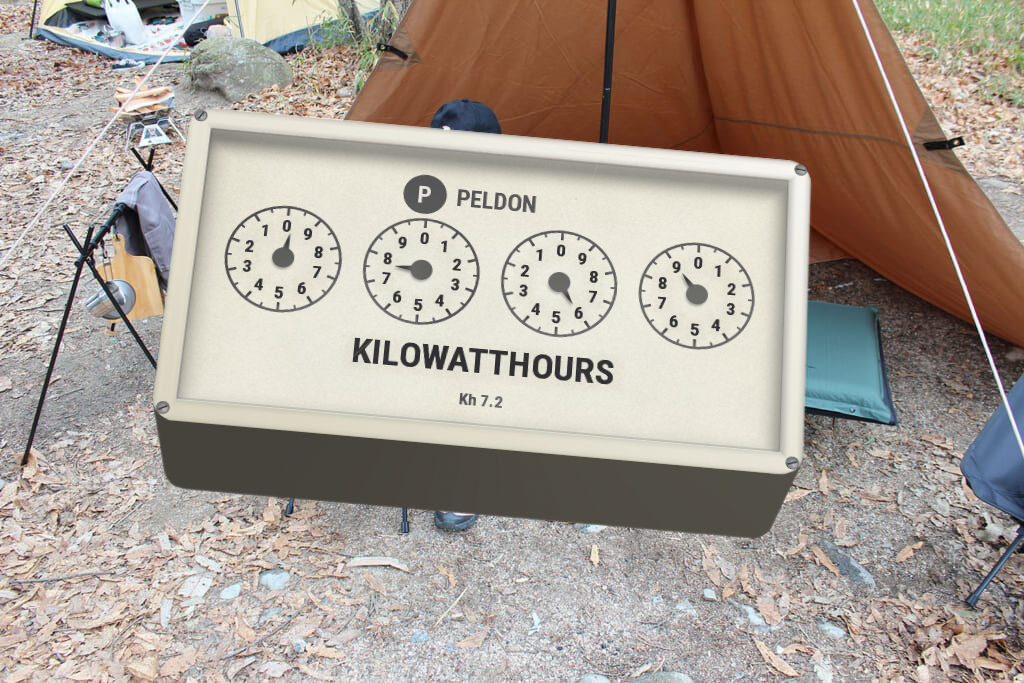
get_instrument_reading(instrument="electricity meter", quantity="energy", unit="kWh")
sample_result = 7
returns 9759
